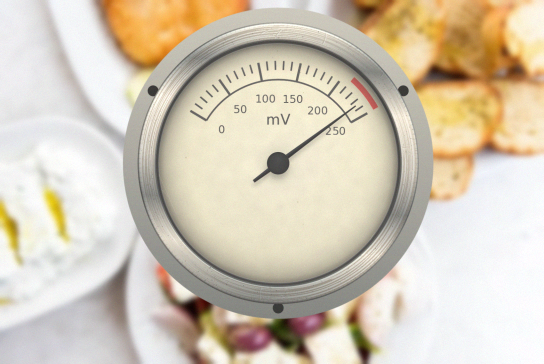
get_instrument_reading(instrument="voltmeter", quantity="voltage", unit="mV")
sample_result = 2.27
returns 235
